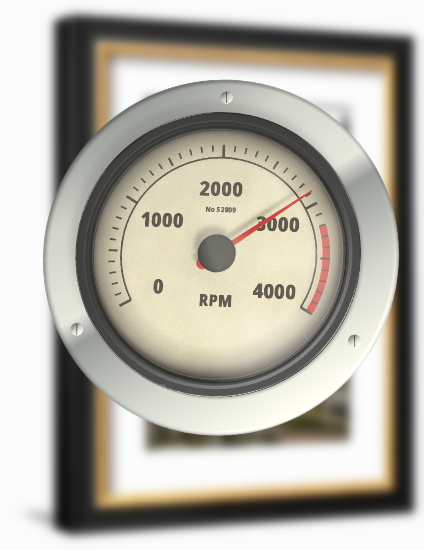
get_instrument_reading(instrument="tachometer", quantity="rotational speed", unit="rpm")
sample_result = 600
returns 2900
